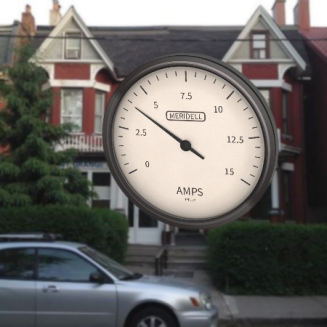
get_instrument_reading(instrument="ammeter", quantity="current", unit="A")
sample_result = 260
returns 4
